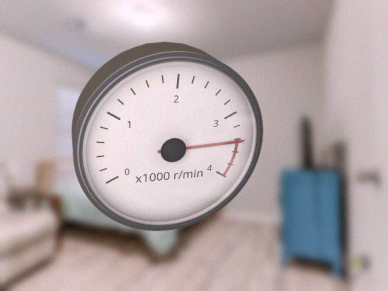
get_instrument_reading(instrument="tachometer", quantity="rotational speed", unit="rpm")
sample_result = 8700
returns 3400
